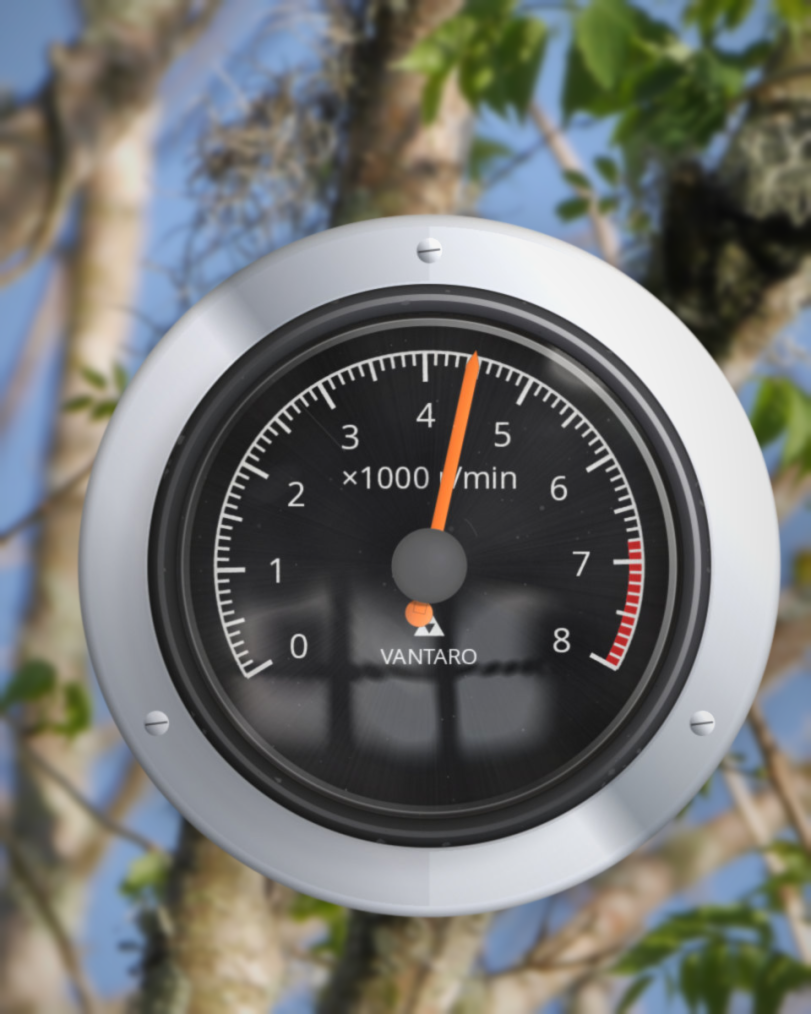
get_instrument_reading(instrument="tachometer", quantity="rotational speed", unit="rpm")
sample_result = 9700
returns 4450
